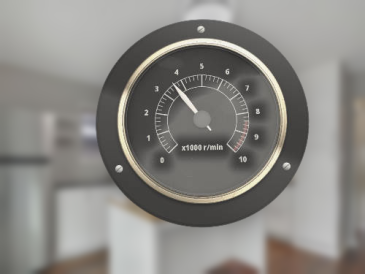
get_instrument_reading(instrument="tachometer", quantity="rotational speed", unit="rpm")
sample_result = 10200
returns 3600
